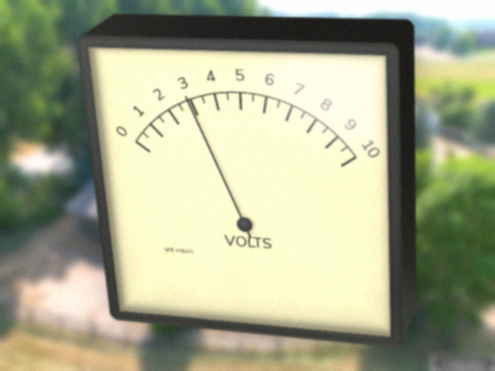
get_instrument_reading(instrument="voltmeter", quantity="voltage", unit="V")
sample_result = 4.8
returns 3
